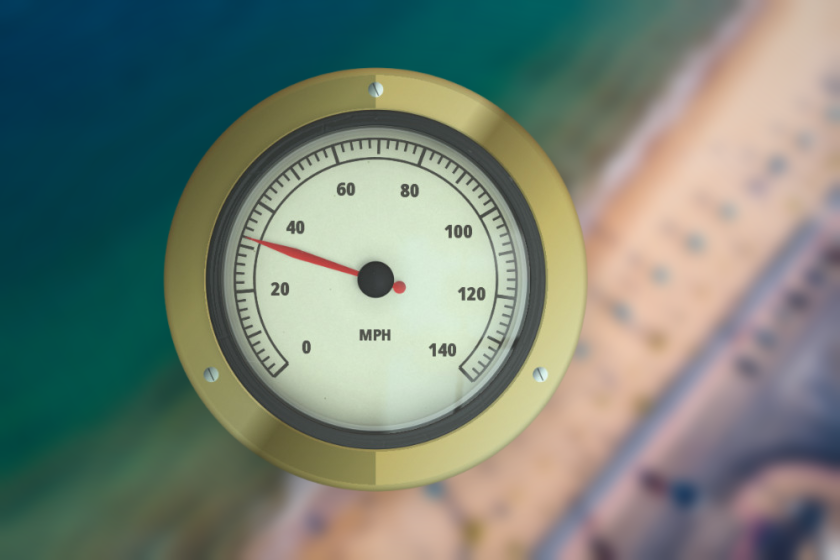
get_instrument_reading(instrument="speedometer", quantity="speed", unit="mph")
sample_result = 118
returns 32
